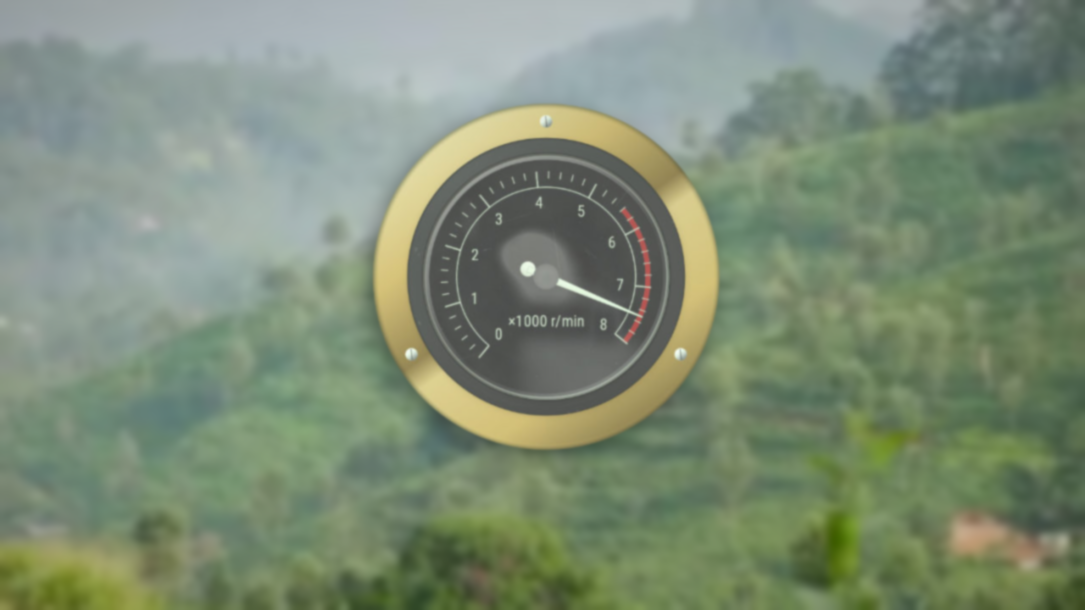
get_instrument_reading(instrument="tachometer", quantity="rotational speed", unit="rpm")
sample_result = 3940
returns 7500
